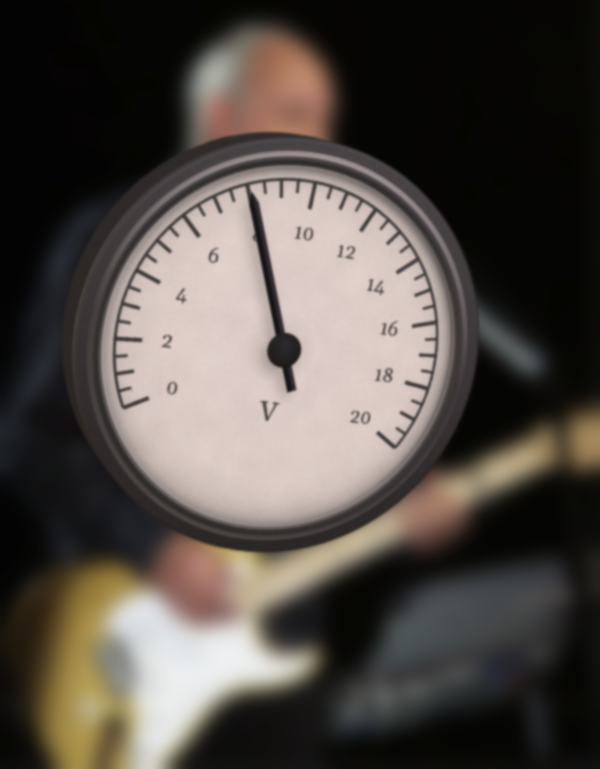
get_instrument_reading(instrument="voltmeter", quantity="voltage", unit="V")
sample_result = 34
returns 8
